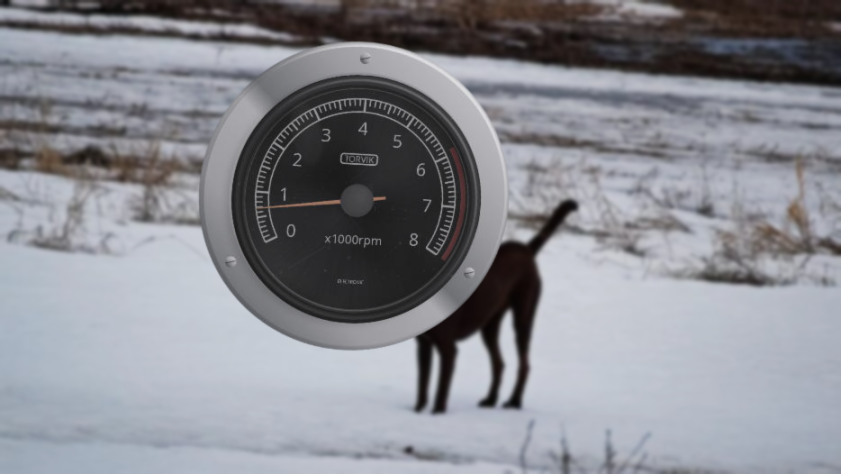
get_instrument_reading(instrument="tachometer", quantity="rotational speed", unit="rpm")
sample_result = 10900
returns 700
